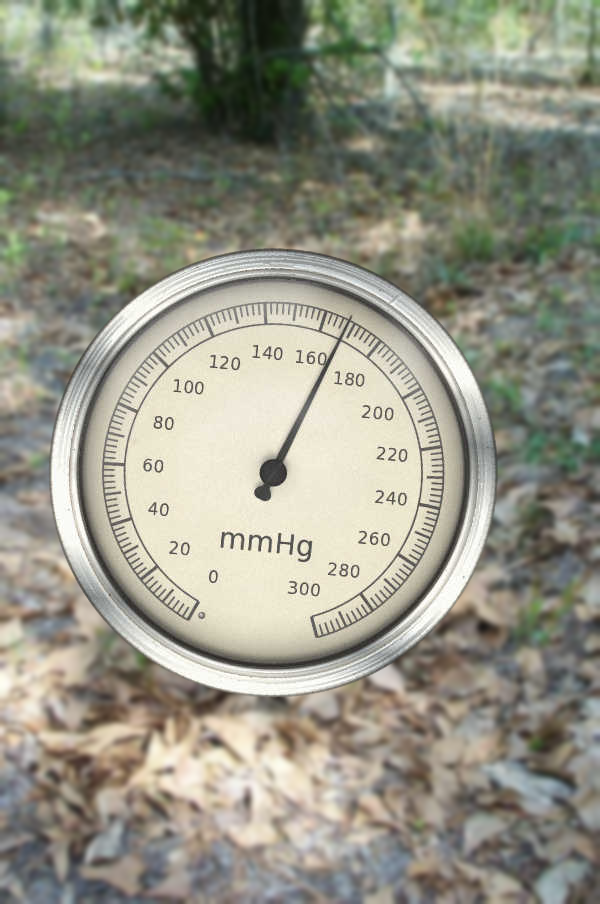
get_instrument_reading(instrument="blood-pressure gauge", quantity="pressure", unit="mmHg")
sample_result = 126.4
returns 168
